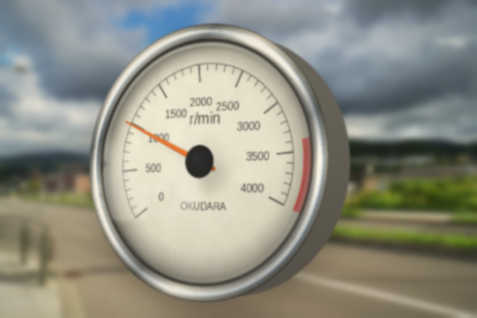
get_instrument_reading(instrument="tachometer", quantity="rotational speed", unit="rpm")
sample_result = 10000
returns 1000
